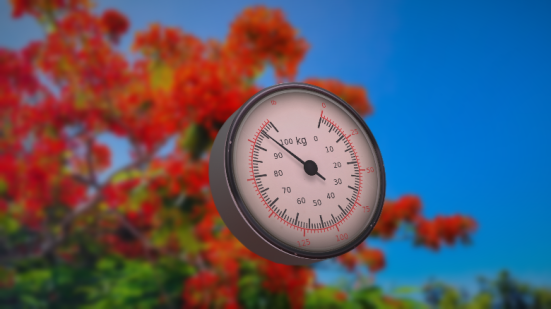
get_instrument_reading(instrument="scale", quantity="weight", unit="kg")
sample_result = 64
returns 95
